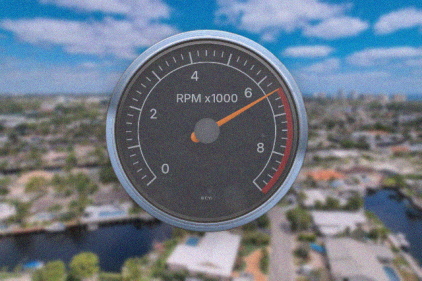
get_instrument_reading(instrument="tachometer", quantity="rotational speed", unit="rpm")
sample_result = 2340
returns 6400
